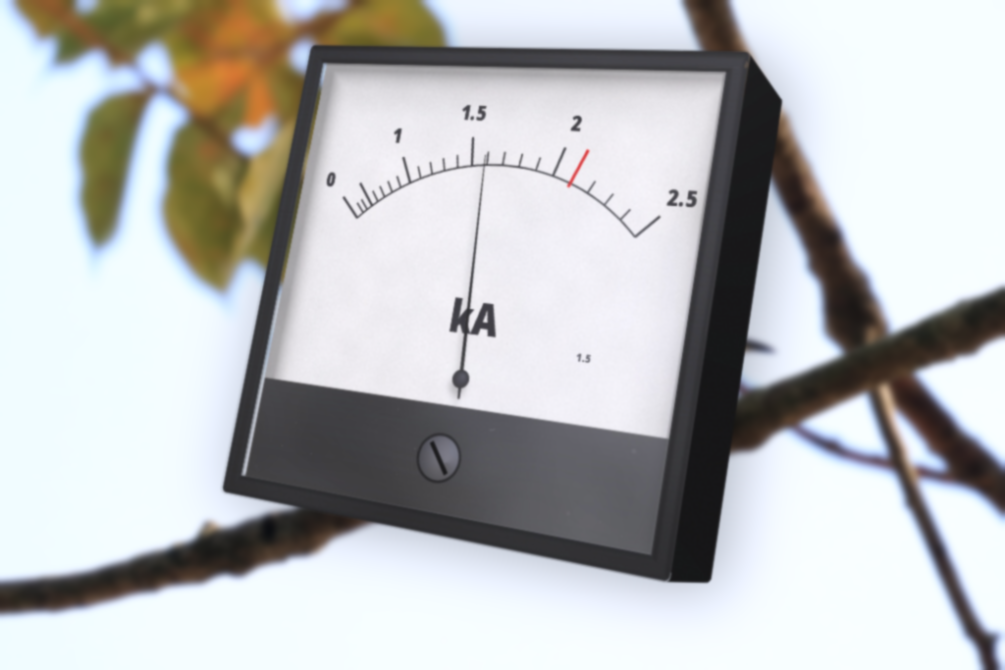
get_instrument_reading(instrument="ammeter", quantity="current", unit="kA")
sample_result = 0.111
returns 1.6
